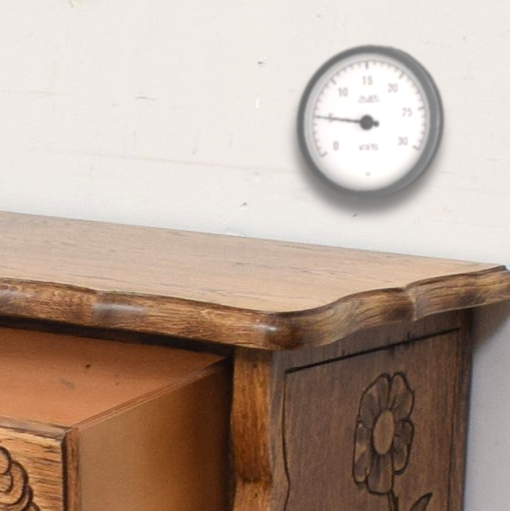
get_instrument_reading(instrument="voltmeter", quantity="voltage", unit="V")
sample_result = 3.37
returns 5
